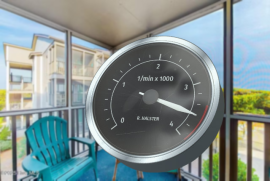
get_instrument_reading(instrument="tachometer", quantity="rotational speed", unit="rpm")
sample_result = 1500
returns 3600
